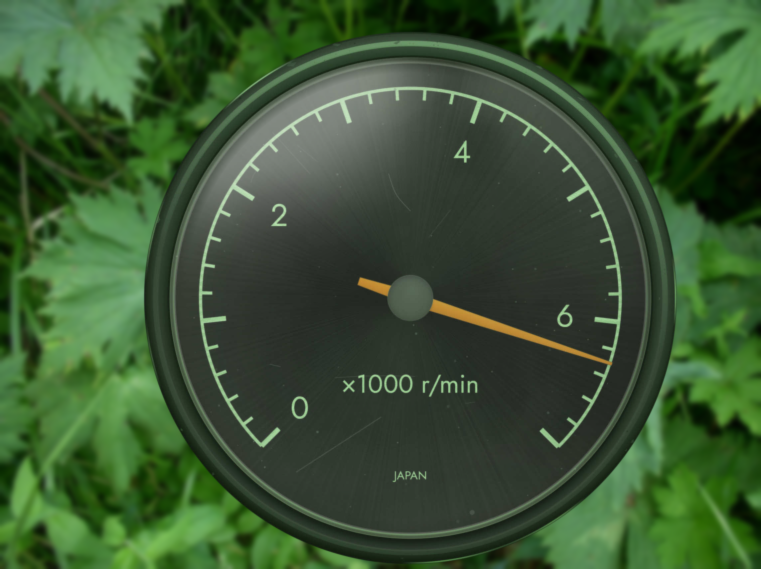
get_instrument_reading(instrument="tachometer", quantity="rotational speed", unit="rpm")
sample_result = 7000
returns 6300
